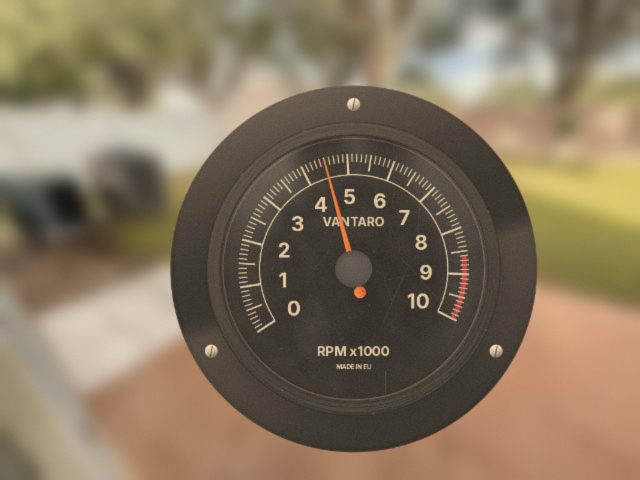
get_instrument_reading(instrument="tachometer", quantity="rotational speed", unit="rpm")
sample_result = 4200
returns 4500
